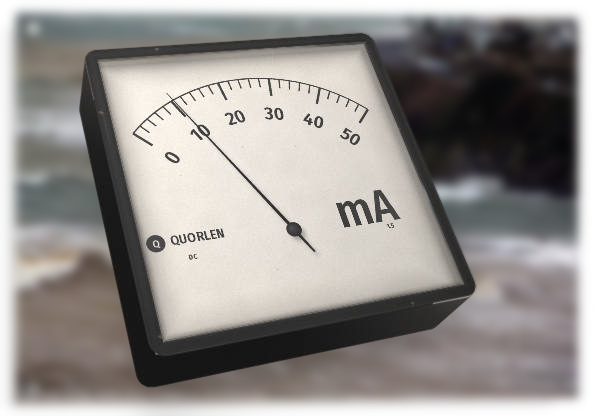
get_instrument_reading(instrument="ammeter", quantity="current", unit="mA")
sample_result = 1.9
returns 10
